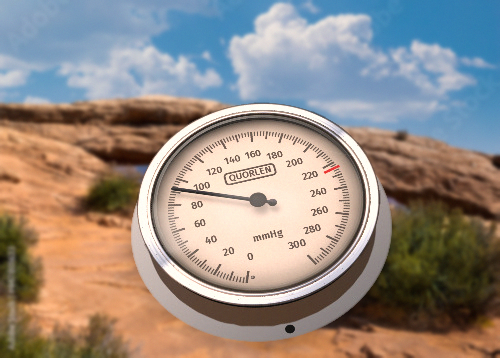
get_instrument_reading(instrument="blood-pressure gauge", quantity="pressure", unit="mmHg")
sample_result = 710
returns 90
